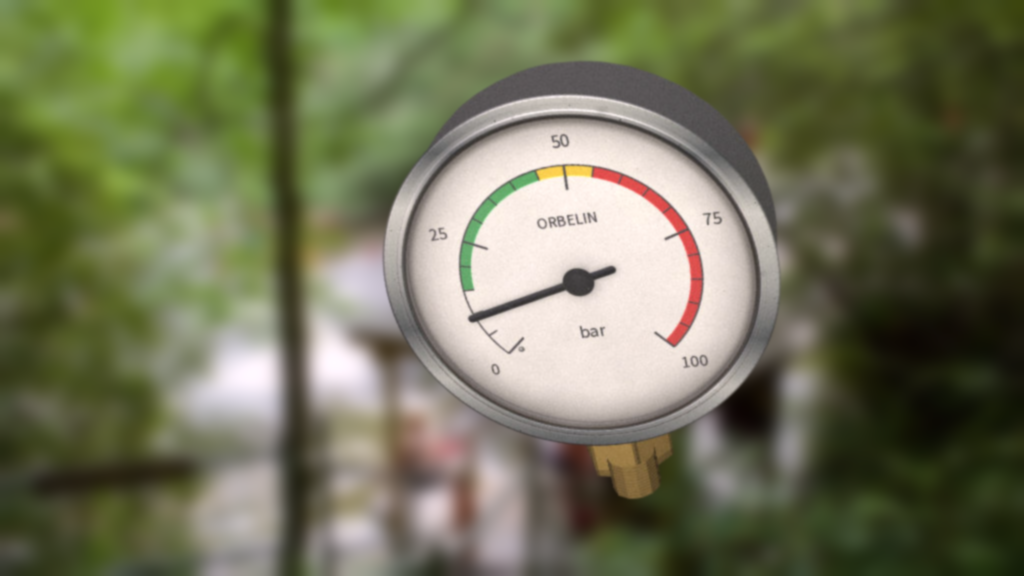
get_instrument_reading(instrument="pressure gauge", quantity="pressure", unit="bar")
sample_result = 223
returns 10
